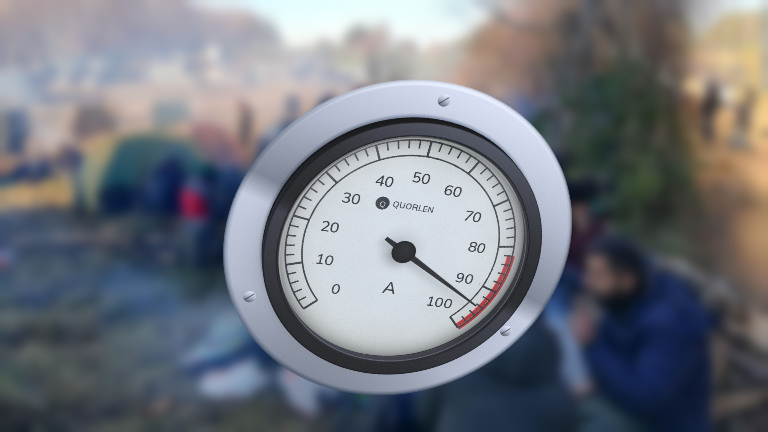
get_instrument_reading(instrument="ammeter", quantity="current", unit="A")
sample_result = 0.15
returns 94
